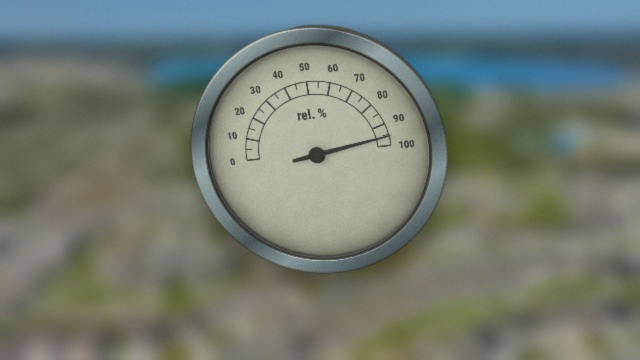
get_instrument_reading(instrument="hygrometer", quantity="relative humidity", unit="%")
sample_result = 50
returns 95
